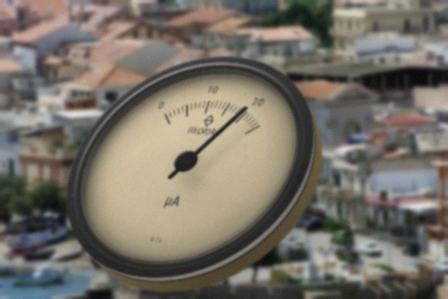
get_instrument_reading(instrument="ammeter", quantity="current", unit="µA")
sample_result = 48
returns 20
